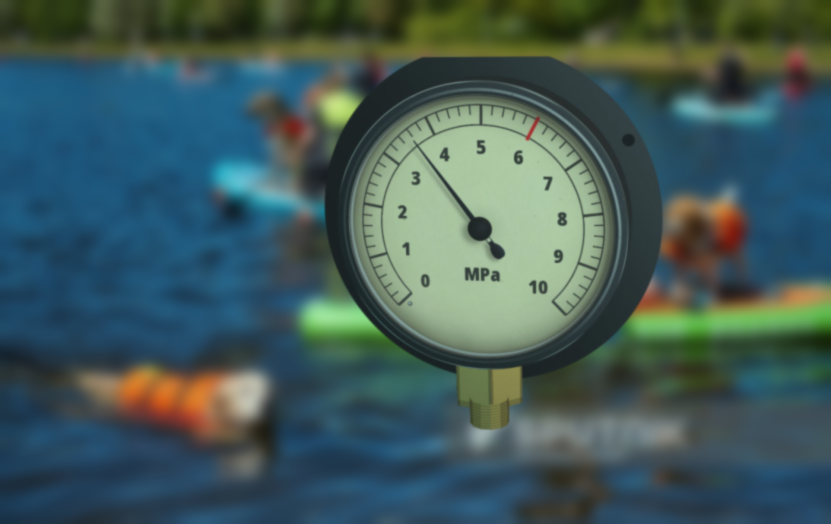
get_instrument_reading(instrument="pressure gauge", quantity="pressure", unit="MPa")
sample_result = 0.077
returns 3.6
